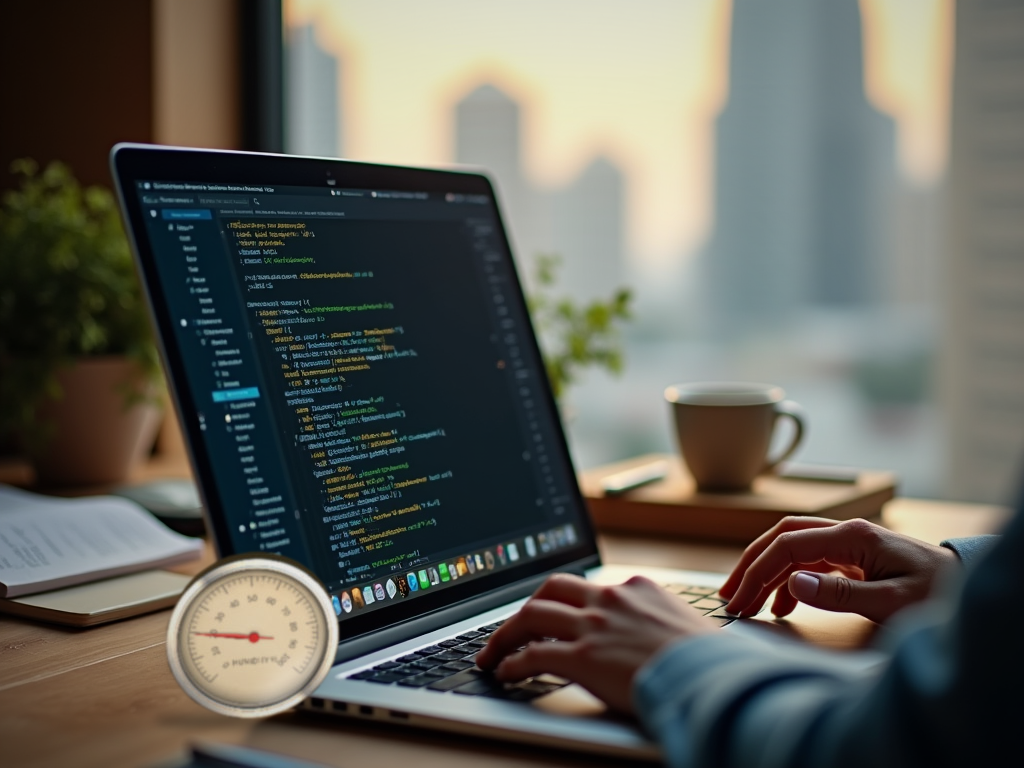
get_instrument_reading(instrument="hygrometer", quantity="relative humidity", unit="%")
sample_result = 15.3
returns 20
